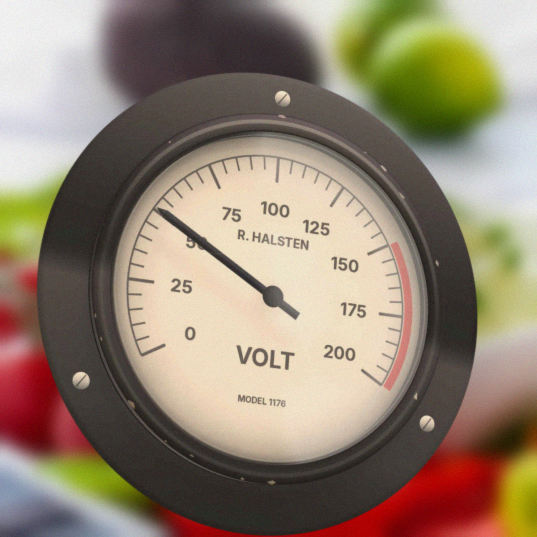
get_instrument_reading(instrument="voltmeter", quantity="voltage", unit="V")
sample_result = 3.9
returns 50
